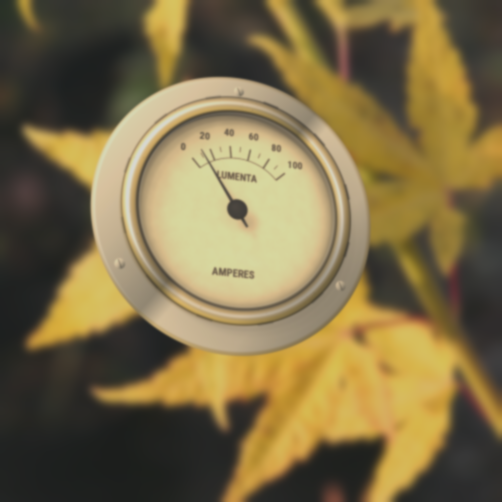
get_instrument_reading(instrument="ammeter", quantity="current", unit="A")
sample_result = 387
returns 10
